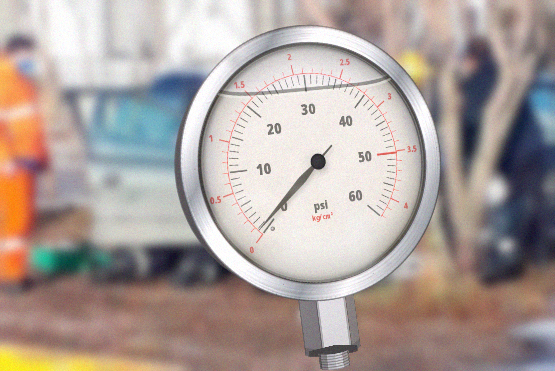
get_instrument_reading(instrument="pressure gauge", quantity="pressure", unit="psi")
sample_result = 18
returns 1
